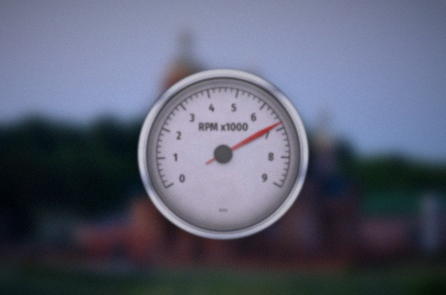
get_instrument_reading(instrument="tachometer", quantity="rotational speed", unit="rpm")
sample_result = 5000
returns 6800
